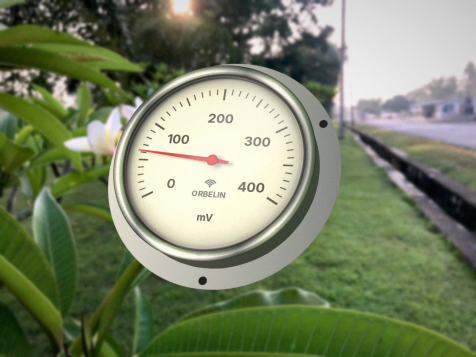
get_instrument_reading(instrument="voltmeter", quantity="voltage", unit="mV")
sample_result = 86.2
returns 60
